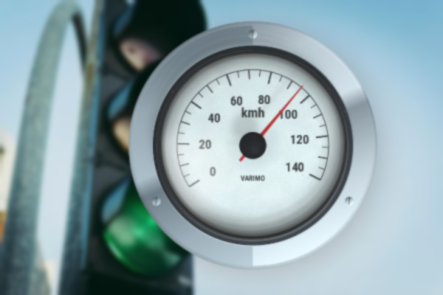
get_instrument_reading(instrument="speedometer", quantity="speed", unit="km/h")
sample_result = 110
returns 95
